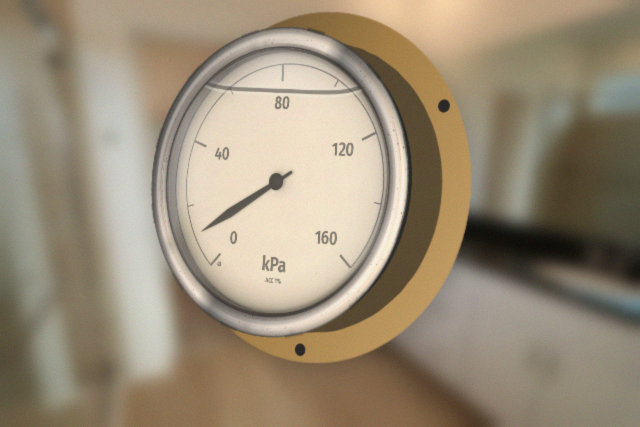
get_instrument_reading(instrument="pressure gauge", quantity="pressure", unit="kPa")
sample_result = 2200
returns 10
